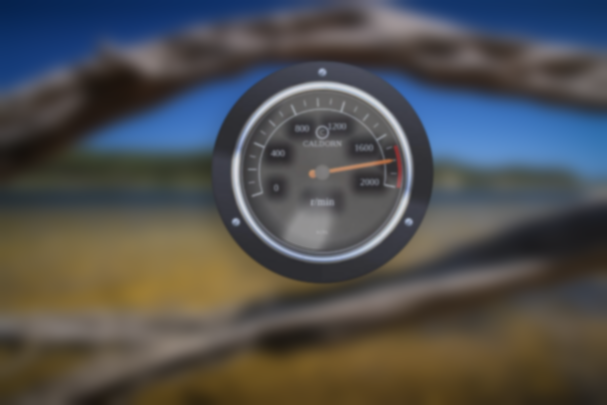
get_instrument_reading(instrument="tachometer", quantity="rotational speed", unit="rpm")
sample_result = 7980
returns 1800
